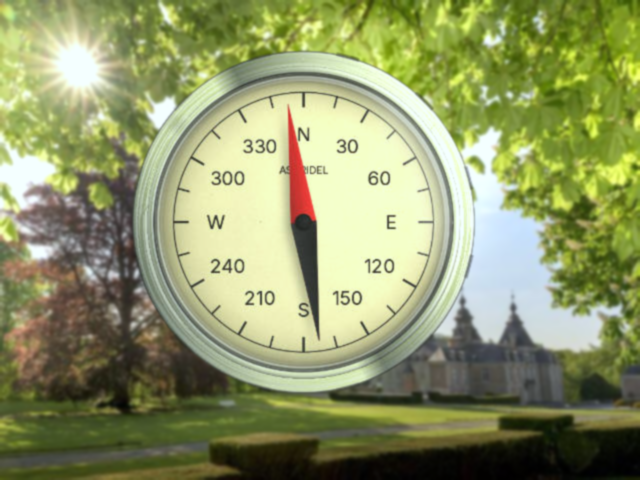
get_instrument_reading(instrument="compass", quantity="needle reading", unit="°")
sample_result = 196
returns 352.5
